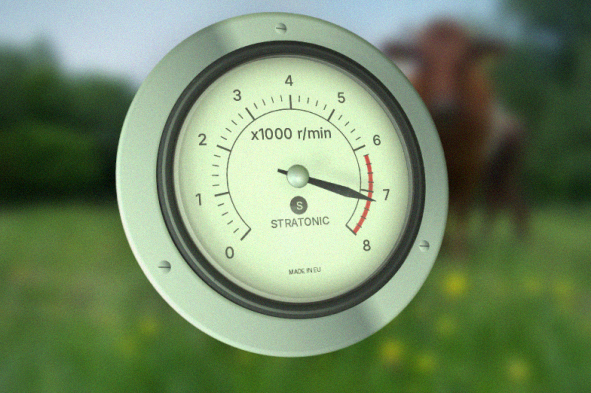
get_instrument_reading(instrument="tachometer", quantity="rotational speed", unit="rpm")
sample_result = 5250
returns 7200
